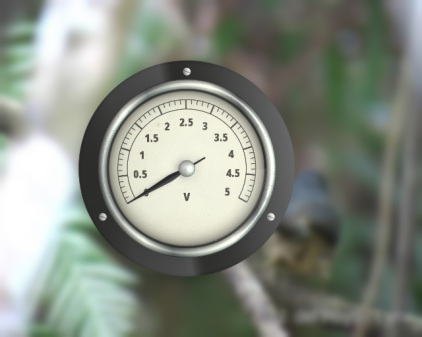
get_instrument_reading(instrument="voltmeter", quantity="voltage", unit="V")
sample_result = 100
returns 0
